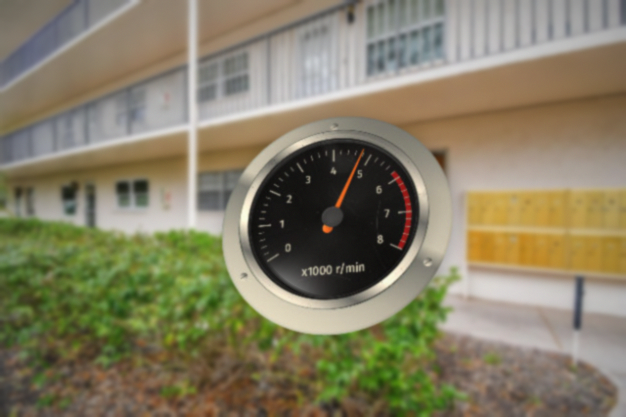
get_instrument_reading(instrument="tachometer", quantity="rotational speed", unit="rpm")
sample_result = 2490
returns 4800
